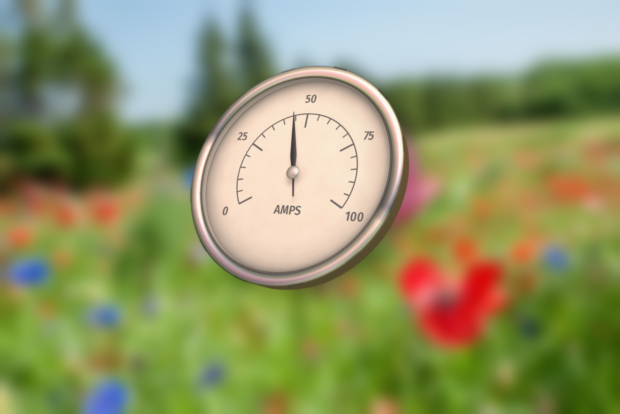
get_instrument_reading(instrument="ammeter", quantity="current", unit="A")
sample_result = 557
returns 45
